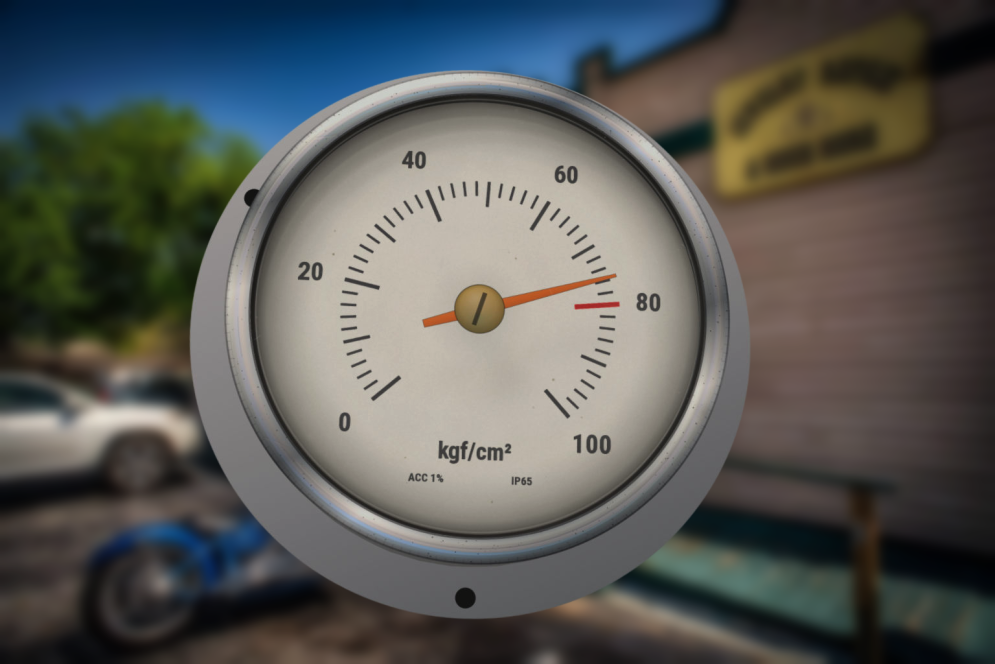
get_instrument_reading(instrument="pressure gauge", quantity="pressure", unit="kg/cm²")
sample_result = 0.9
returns 76
